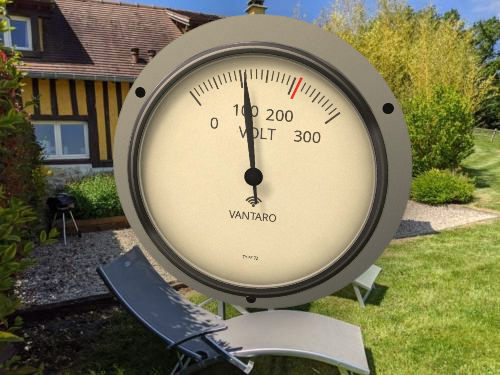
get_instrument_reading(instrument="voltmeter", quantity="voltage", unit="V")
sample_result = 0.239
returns 110
